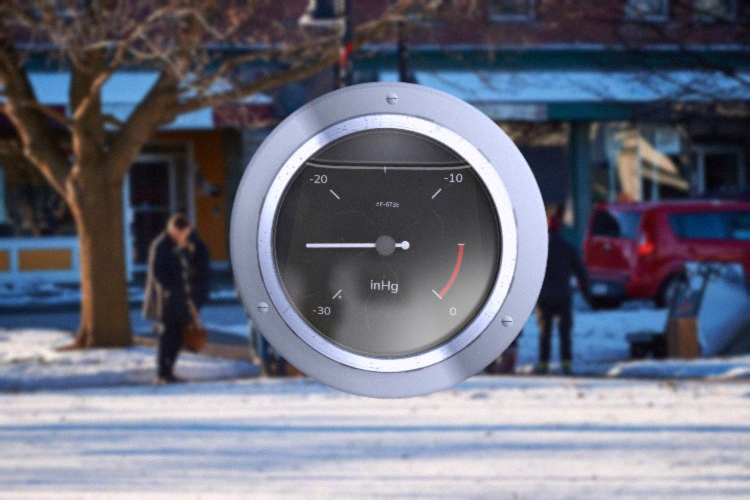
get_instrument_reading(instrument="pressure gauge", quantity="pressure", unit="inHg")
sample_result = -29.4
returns -25
